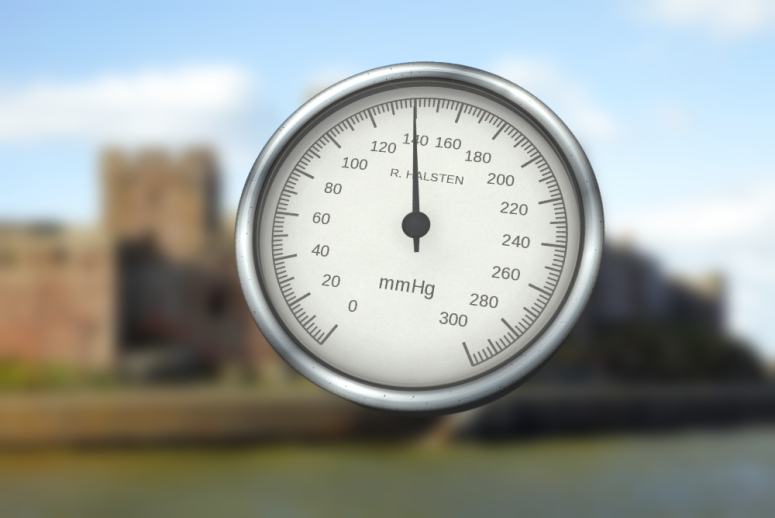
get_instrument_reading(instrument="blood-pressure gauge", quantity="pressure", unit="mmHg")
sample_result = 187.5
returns 140
